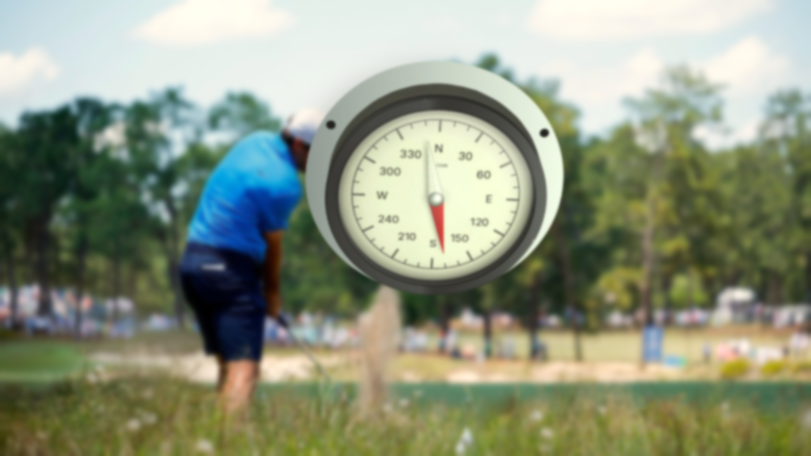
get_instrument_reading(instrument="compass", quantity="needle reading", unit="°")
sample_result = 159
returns 170
